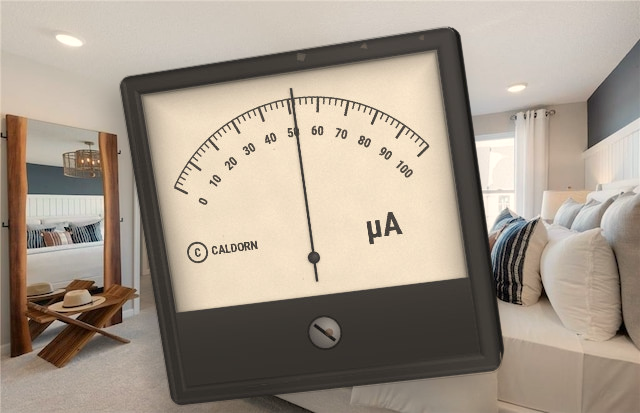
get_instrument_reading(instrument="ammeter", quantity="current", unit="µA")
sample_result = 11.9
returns 52
